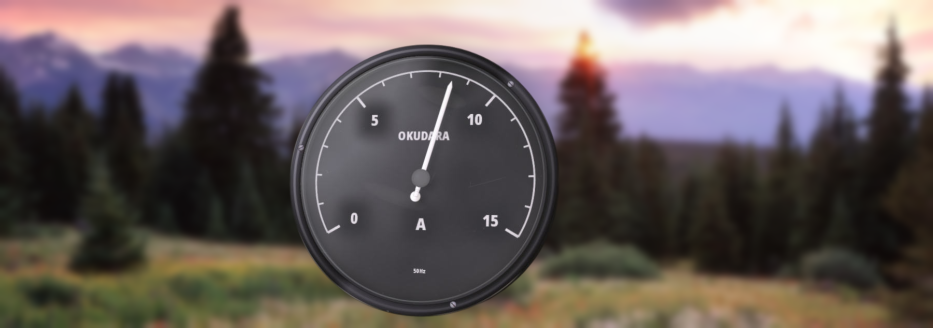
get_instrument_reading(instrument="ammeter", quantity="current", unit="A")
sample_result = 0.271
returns 8.5
